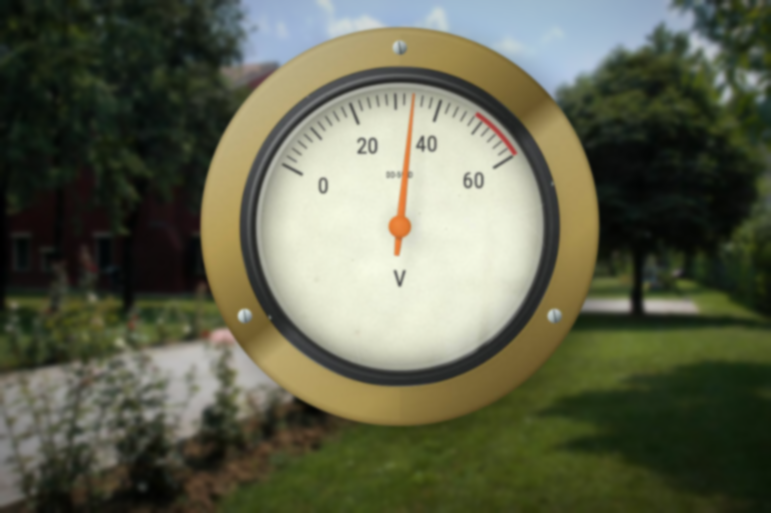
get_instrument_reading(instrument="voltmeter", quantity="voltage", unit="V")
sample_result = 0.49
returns 34
